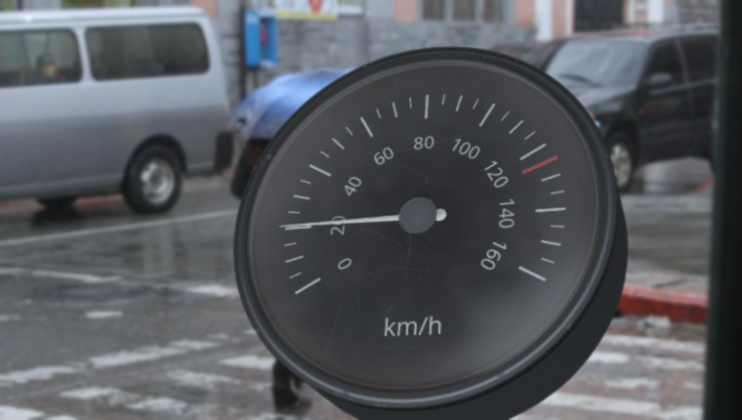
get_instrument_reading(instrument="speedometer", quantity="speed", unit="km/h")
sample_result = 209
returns 20
